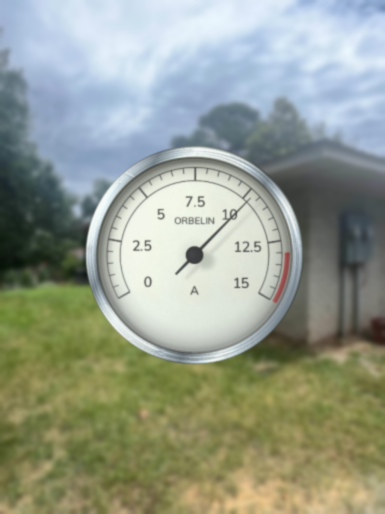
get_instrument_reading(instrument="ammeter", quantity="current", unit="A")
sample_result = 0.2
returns 10.25
